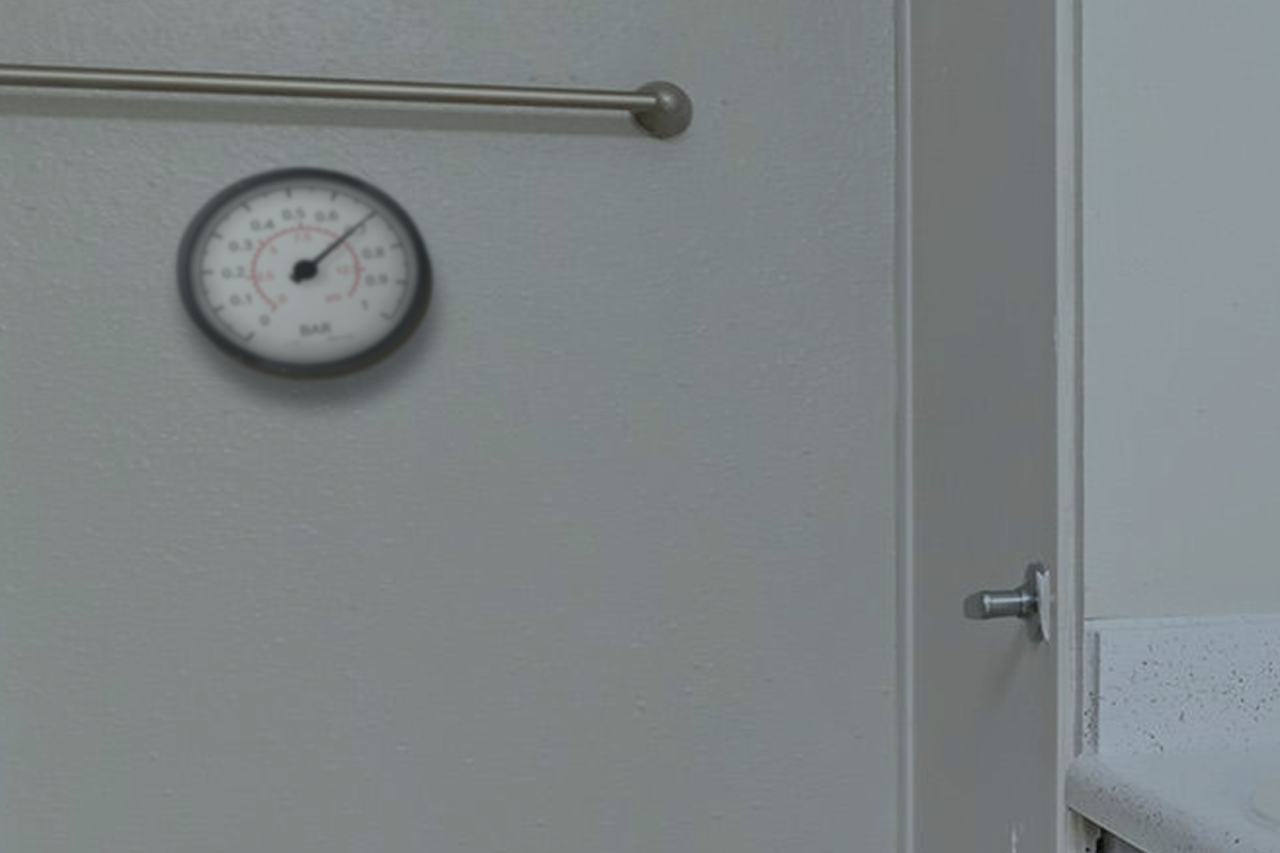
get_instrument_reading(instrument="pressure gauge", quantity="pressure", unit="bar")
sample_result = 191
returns 0.7
